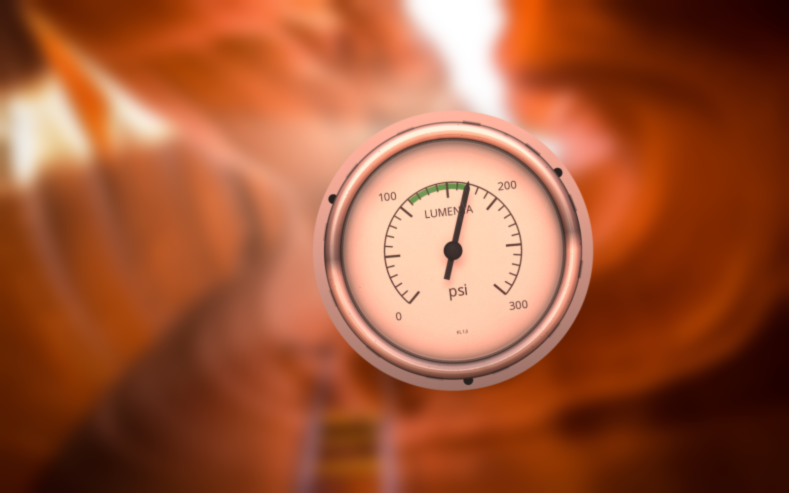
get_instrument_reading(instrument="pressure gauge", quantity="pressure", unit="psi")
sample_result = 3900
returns 170
